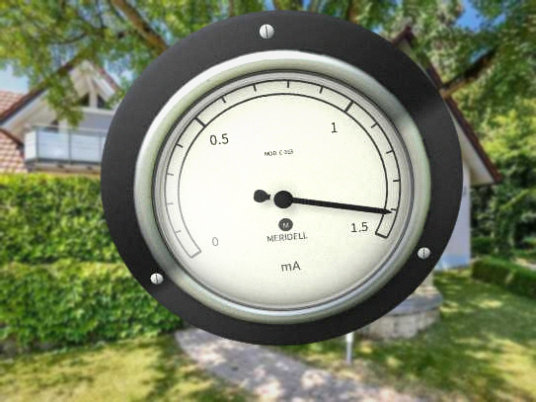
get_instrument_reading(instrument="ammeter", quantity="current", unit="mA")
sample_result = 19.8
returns 1.4
